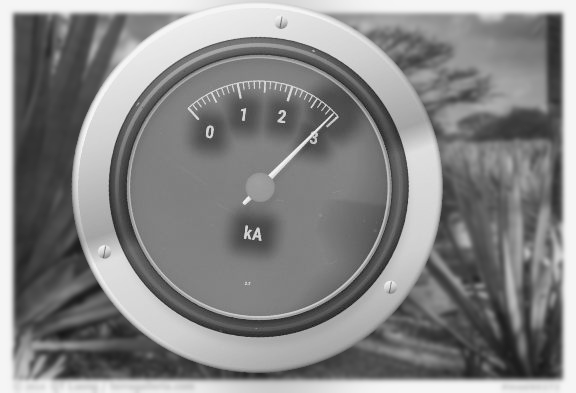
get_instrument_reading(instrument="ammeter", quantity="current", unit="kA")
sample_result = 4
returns 2.9
